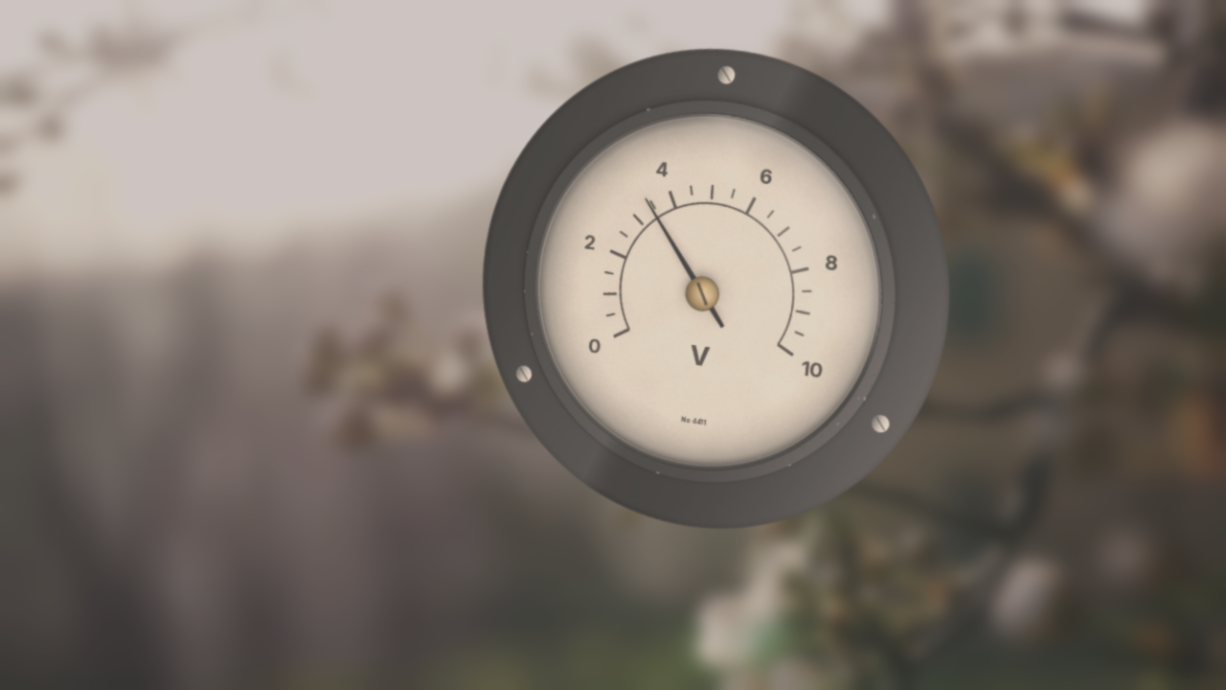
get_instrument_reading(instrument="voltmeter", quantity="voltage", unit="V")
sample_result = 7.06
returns 3.5
